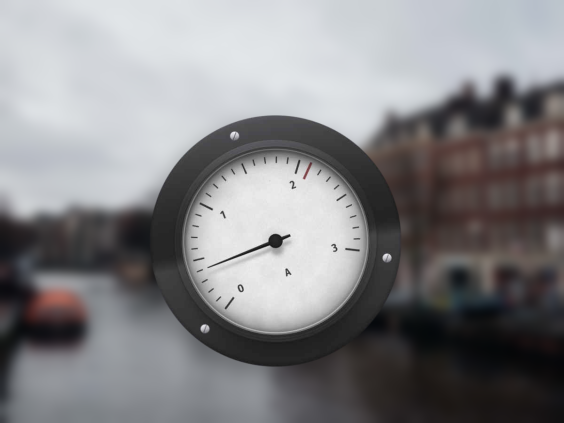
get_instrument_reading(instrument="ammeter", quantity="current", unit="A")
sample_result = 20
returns 0.4
